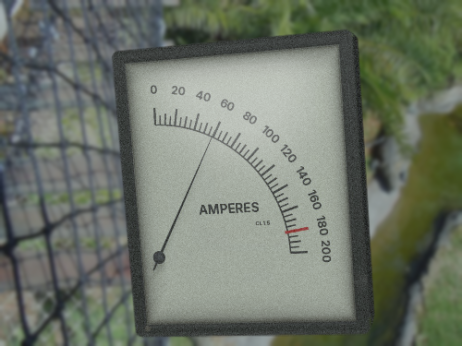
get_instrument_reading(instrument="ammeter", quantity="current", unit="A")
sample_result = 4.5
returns 60
